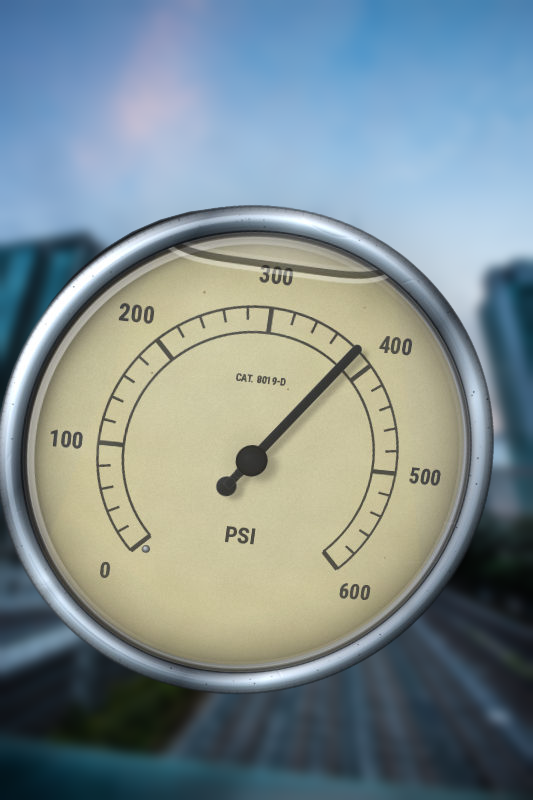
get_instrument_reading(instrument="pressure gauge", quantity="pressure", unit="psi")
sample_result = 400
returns 380
